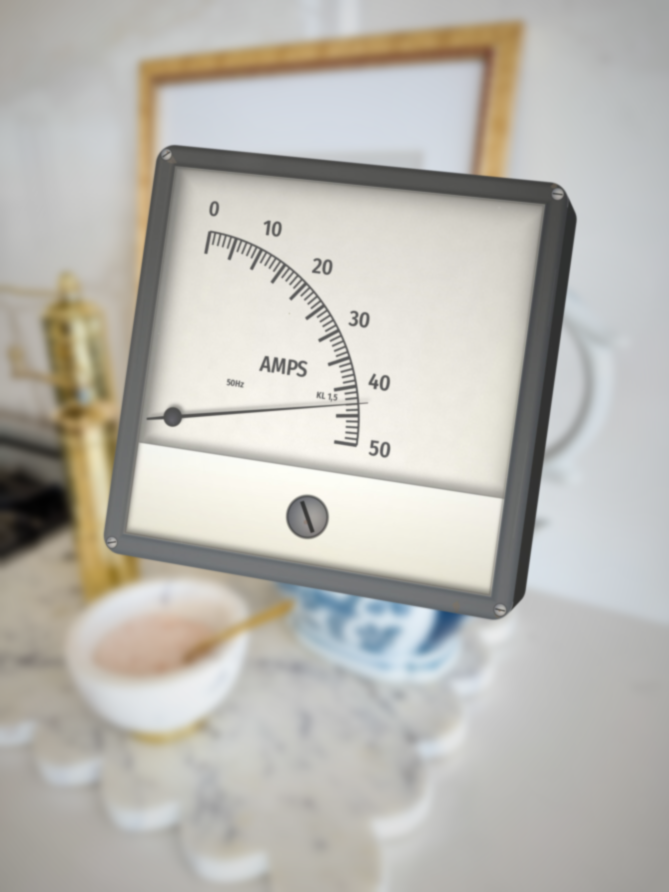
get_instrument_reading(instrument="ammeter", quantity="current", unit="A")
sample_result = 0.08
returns 43
